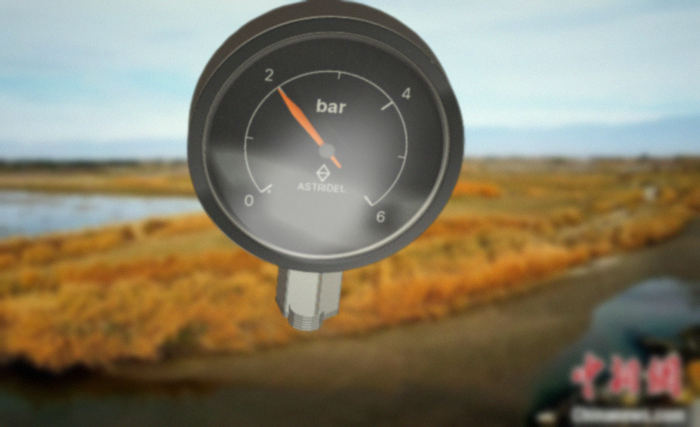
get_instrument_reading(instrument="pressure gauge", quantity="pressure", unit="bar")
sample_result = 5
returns 2
